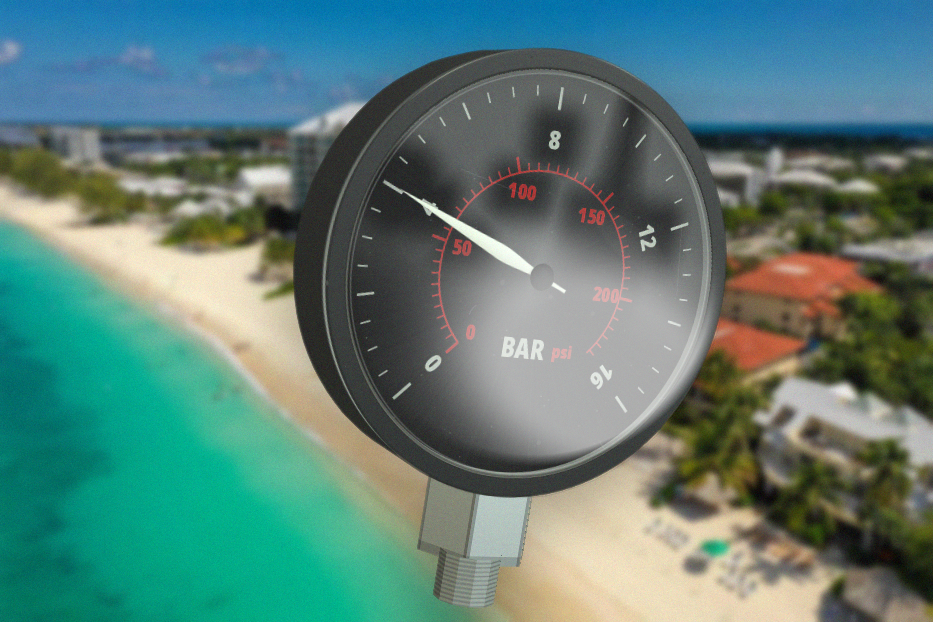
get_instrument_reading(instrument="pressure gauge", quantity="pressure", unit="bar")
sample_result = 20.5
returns 4
